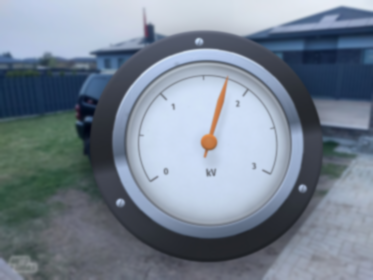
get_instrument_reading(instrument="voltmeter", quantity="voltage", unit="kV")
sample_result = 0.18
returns 1.75
